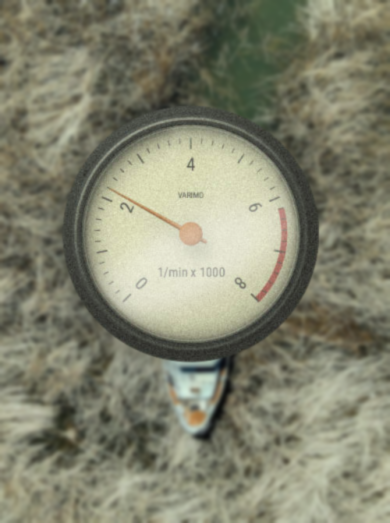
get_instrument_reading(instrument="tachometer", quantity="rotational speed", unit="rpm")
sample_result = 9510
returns 2200
